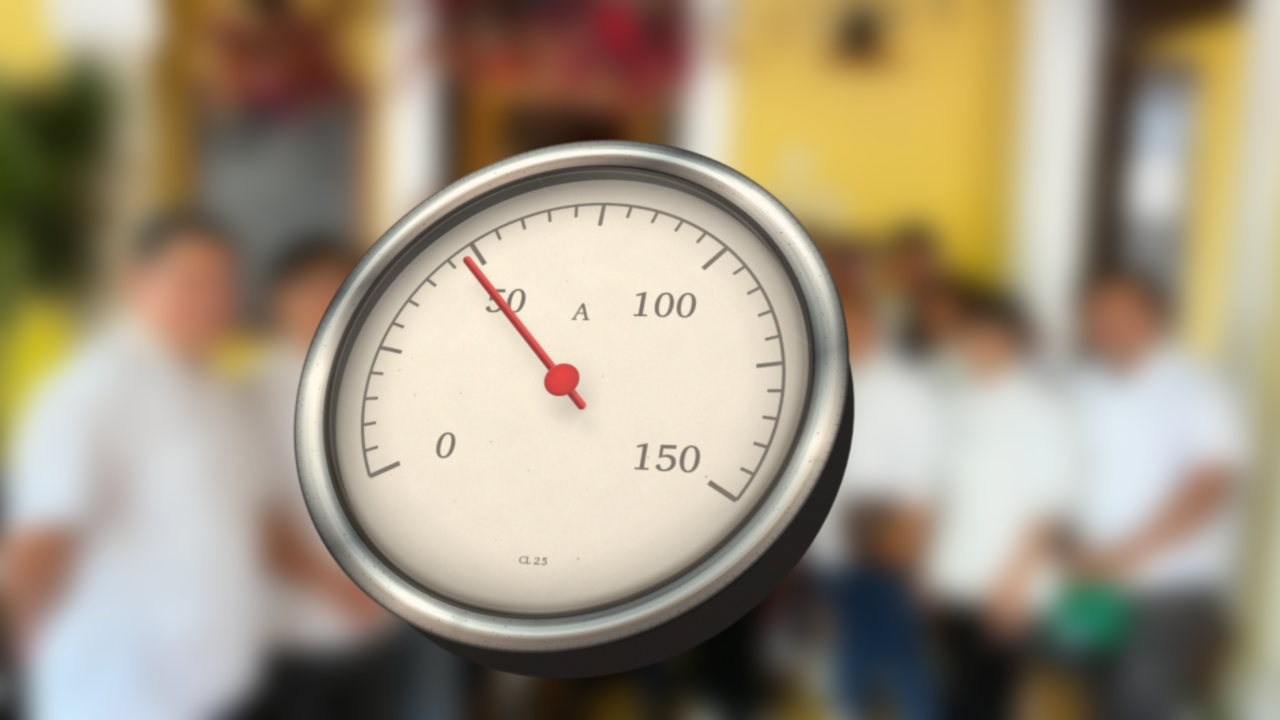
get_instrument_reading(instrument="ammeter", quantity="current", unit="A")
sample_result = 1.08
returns 47.5
